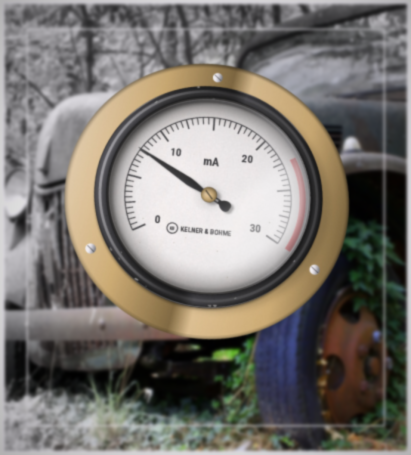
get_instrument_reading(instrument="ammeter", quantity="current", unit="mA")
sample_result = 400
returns 7.5
